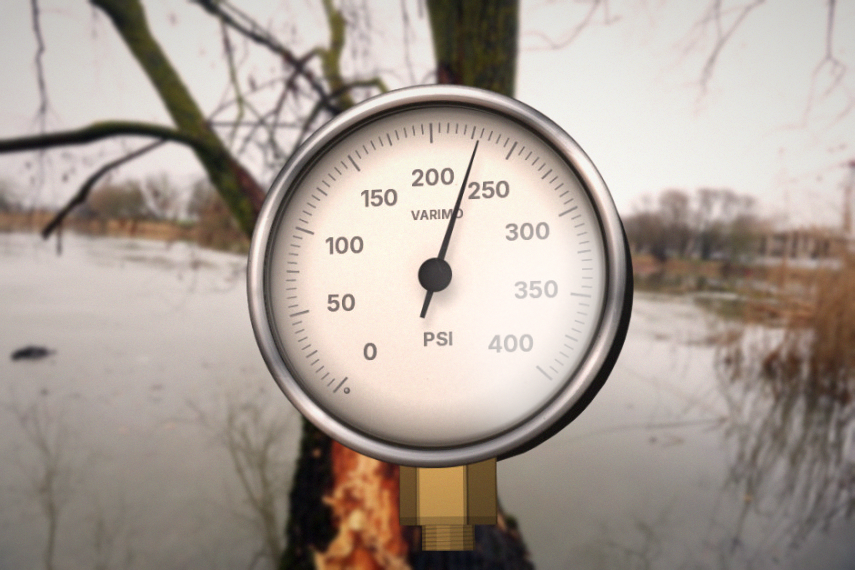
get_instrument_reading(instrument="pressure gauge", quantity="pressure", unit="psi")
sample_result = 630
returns 230
